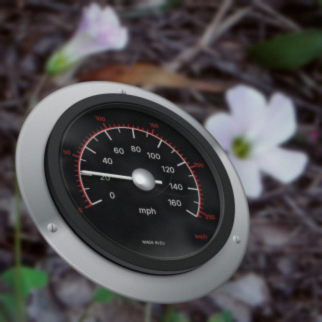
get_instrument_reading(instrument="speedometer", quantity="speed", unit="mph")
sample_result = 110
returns 20
